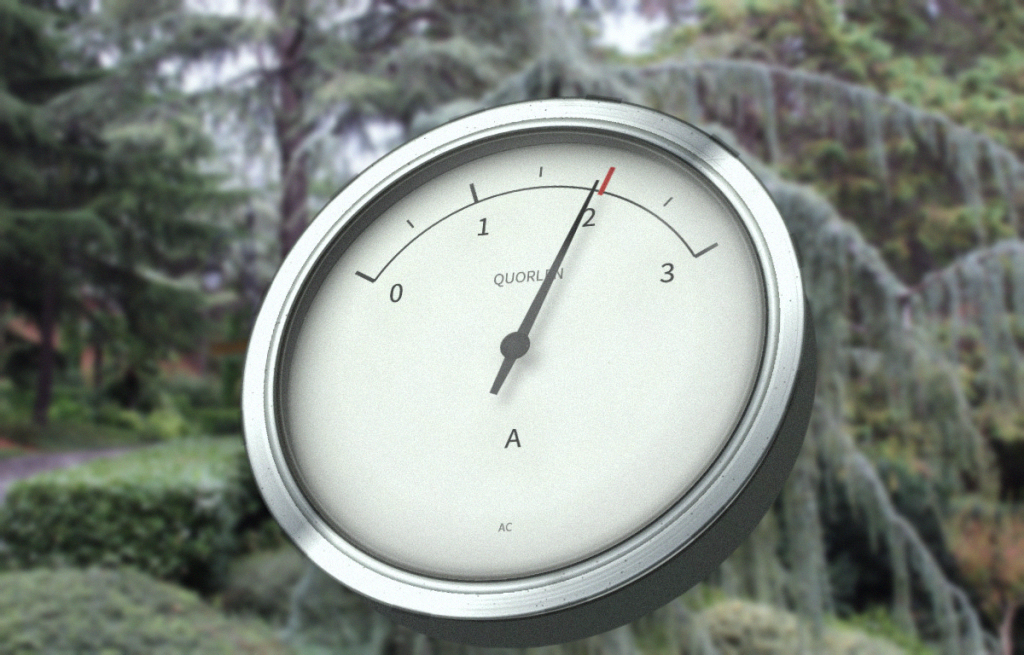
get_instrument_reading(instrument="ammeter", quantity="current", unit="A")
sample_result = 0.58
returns 2
